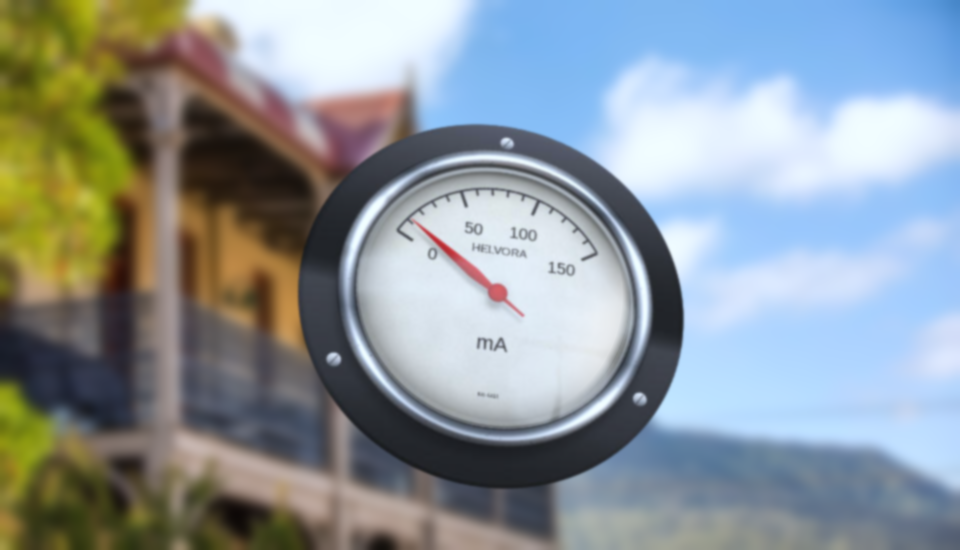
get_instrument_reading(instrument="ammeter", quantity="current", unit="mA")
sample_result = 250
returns 10
